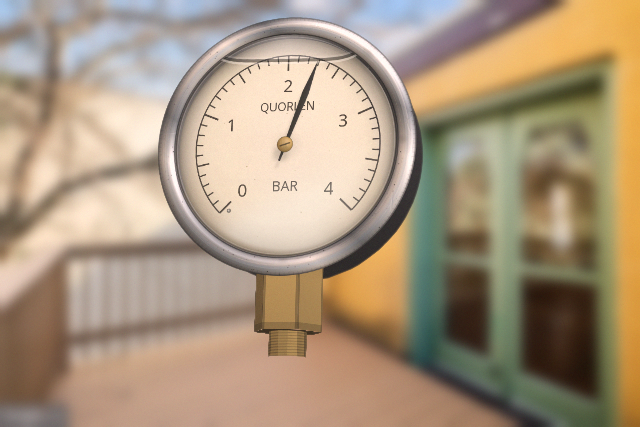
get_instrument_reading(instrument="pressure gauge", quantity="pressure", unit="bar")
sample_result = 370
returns 2.3
